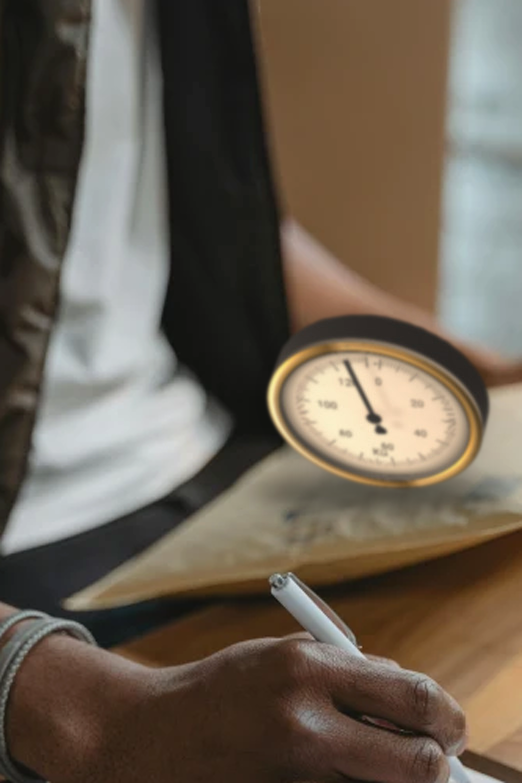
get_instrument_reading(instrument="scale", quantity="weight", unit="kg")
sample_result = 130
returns 125
